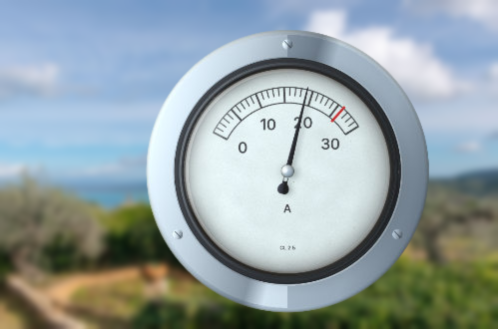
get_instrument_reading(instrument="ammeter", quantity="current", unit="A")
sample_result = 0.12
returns 19
